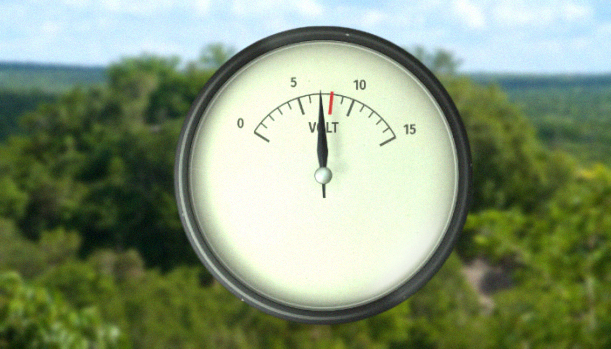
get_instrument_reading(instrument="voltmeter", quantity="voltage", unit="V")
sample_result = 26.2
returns 7
